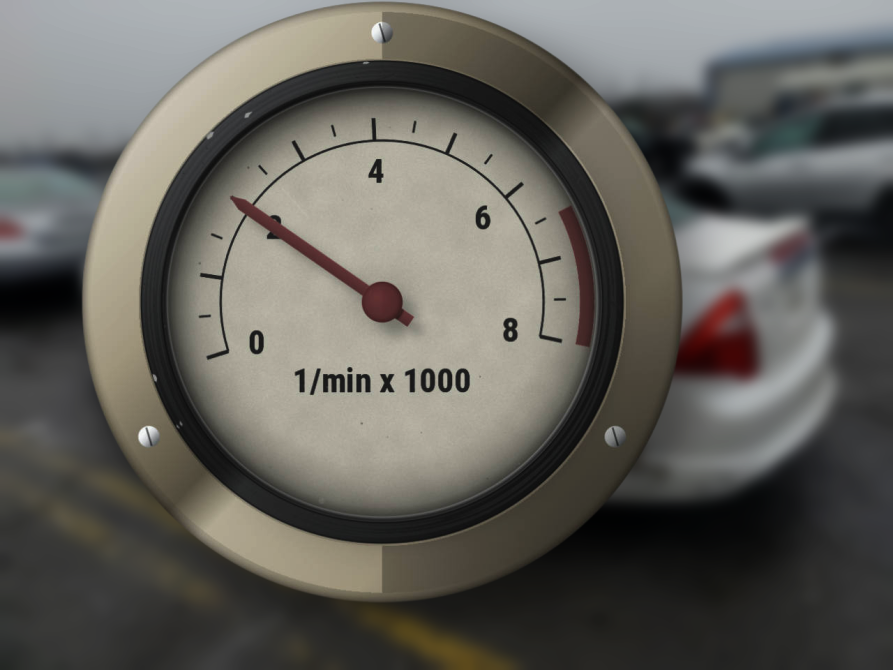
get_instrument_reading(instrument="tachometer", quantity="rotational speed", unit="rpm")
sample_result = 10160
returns 2000
